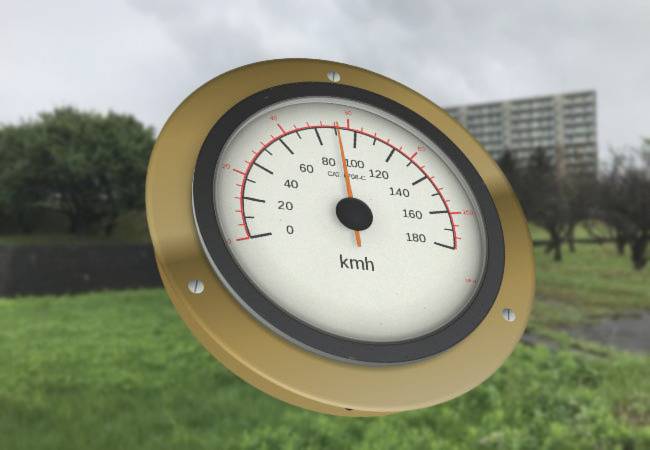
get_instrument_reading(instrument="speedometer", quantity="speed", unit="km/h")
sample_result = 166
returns 90
